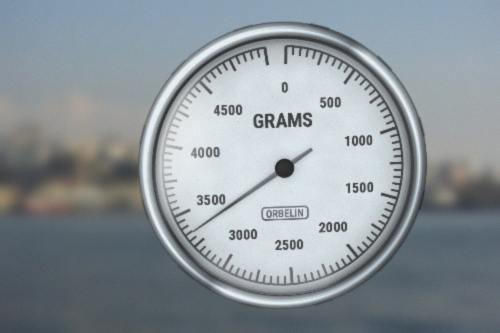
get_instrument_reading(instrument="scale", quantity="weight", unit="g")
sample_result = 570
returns 3350
